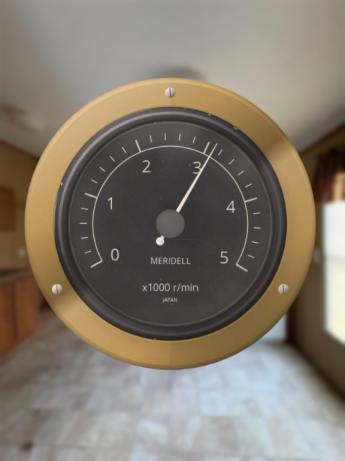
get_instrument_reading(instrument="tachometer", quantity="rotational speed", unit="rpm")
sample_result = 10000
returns 3100
